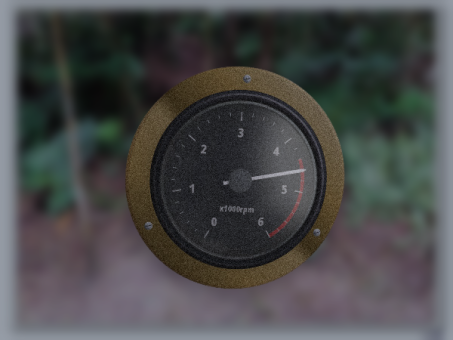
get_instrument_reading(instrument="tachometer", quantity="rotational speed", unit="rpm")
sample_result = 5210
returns 4600
